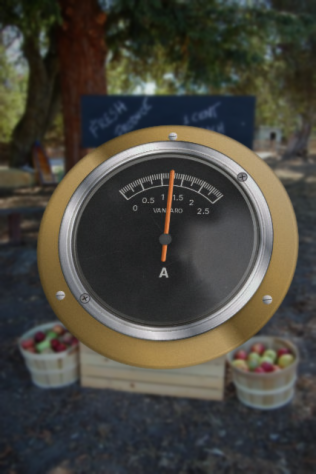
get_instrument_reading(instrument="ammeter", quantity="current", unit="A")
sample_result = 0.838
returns 1.25
